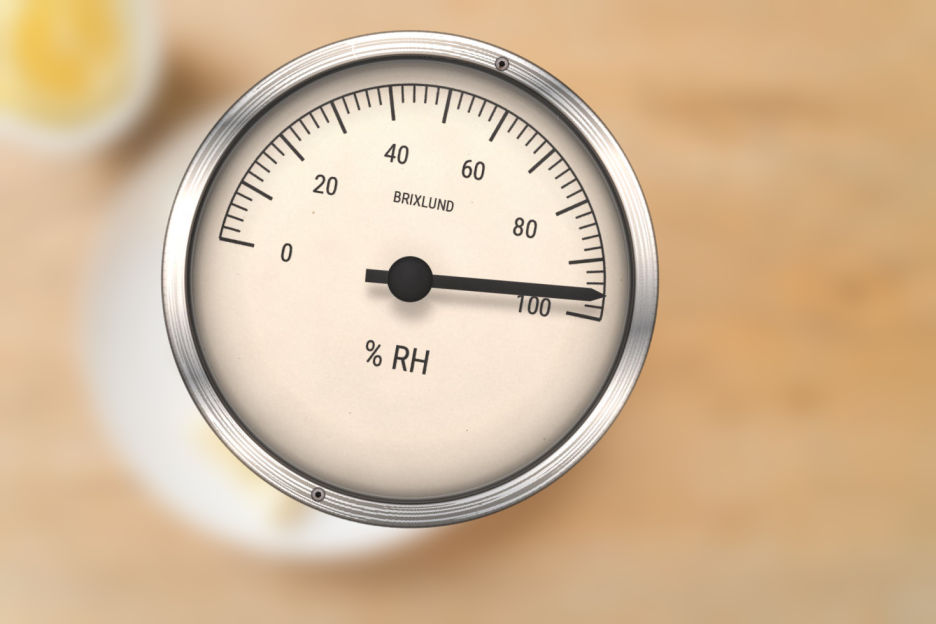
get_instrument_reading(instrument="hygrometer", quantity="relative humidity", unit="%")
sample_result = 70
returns 96
